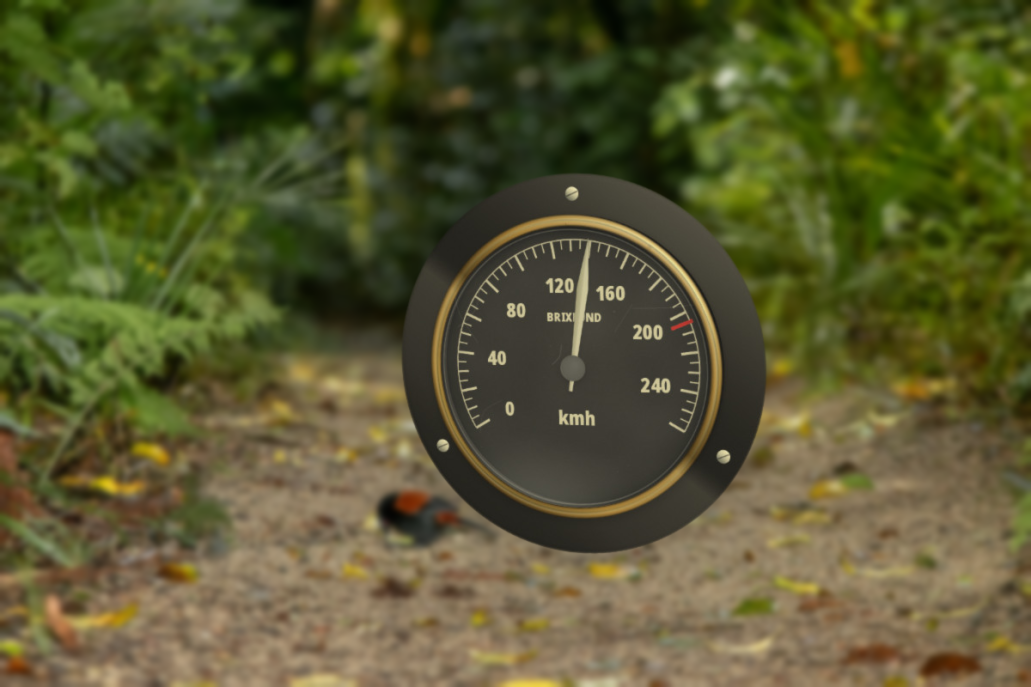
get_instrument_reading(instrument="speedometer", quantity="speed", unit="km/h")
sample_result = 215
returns 140
